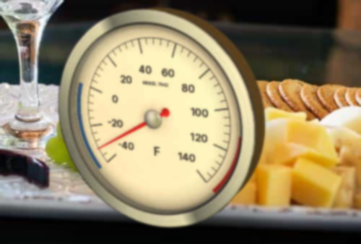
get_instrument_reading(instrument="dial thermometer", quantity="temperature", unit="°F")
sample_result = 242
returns -32
